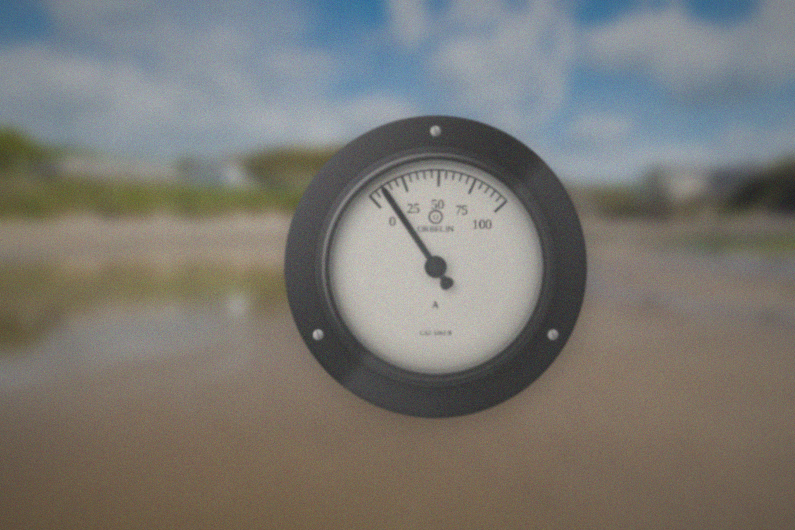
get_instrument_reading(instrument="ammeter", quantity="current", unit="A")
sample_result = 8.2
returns 10
